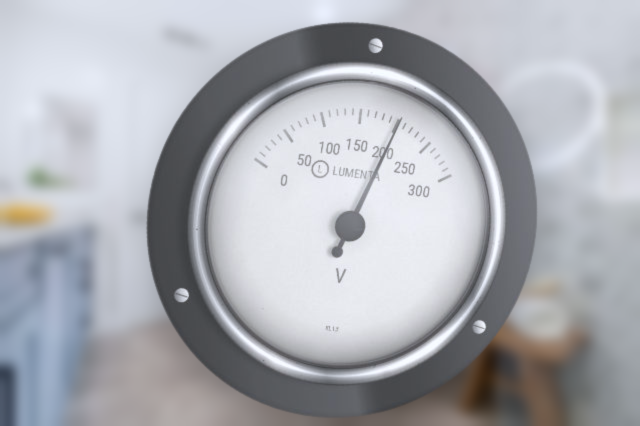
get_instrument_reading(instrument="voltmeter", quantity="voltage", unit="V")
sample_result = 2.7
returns 200
